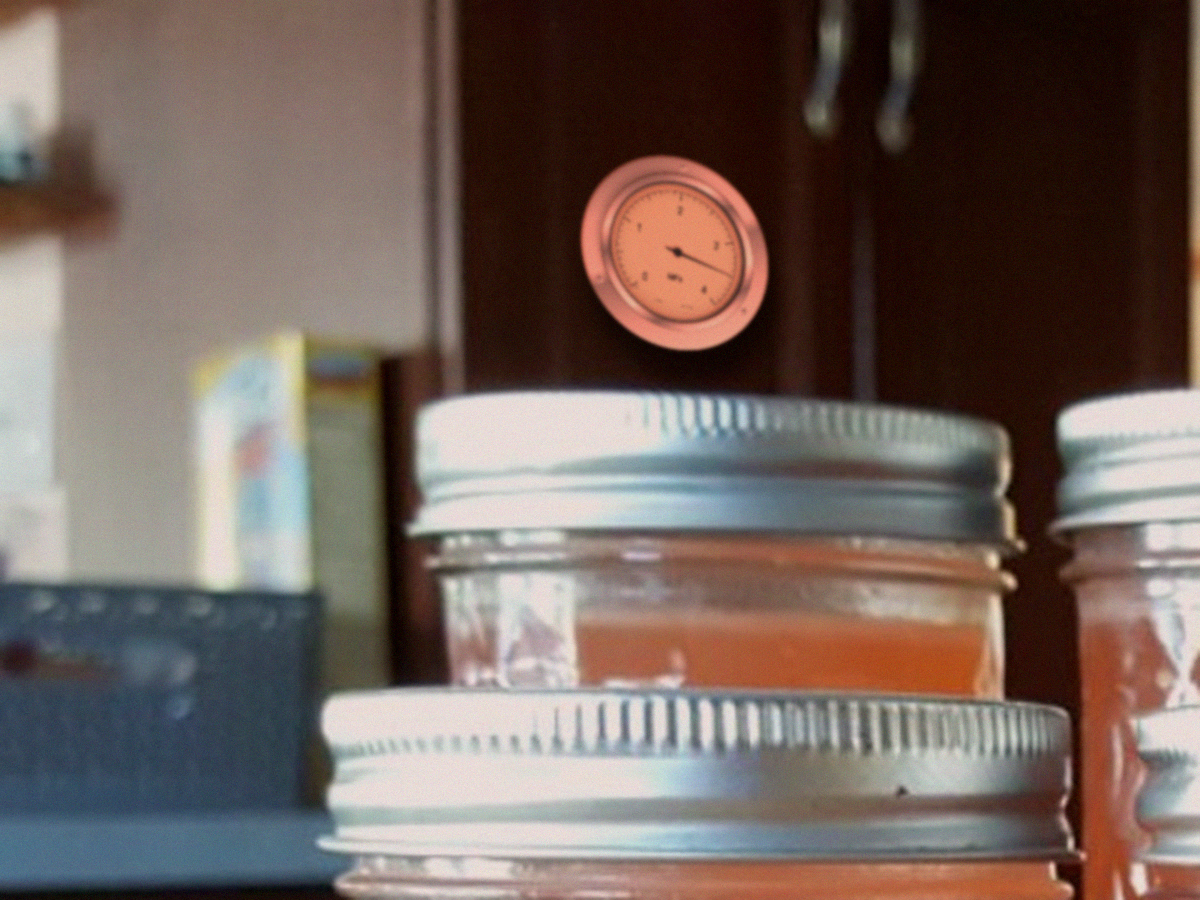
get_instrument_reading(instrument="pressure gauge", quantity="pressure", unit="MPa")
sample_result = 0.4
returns 3.5
